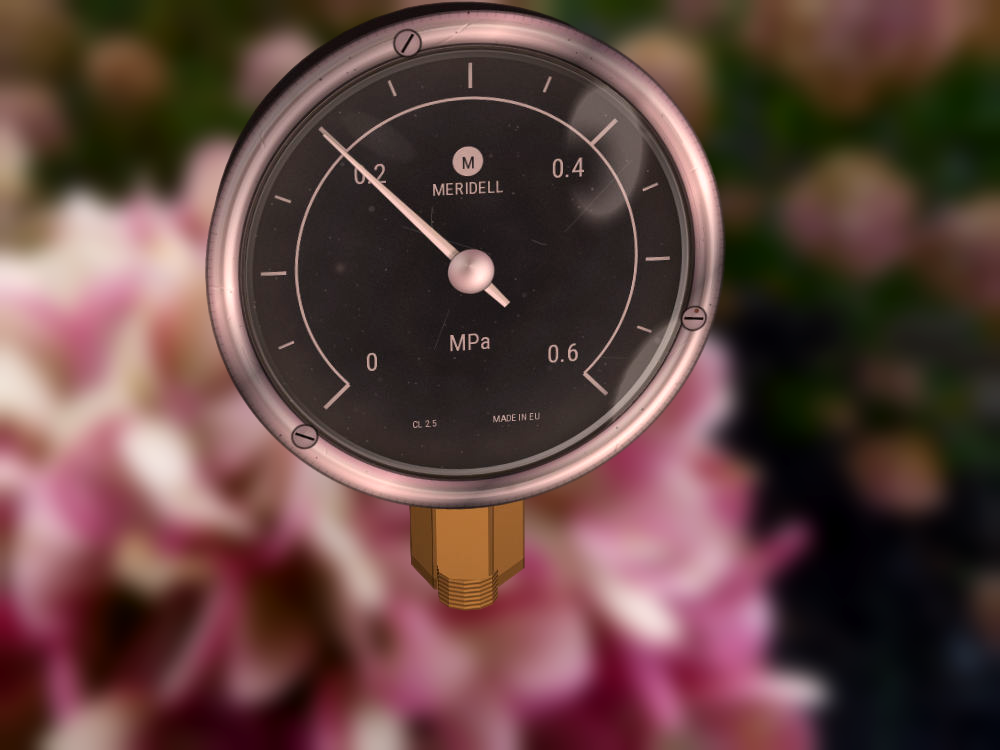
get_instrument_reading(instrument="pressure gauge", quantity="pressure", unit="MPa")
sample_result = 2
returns 0.2
